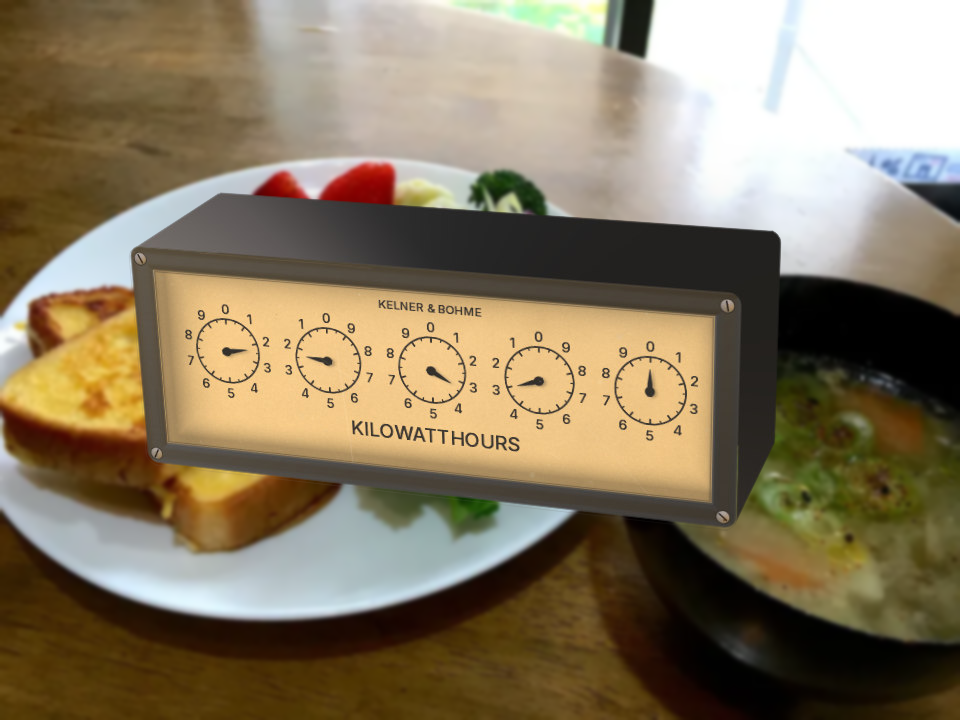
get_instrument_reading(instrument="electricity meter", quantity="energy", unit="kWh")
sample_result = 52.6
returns 22330
